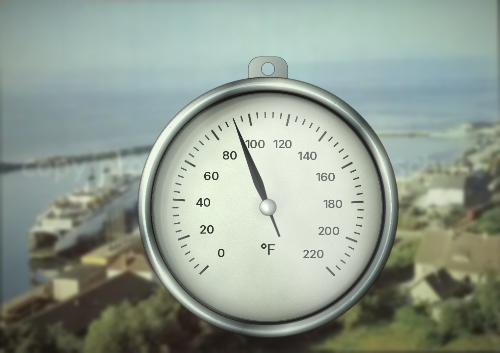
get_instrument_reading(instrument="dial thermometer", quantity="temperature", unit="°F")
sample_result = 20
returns 92
